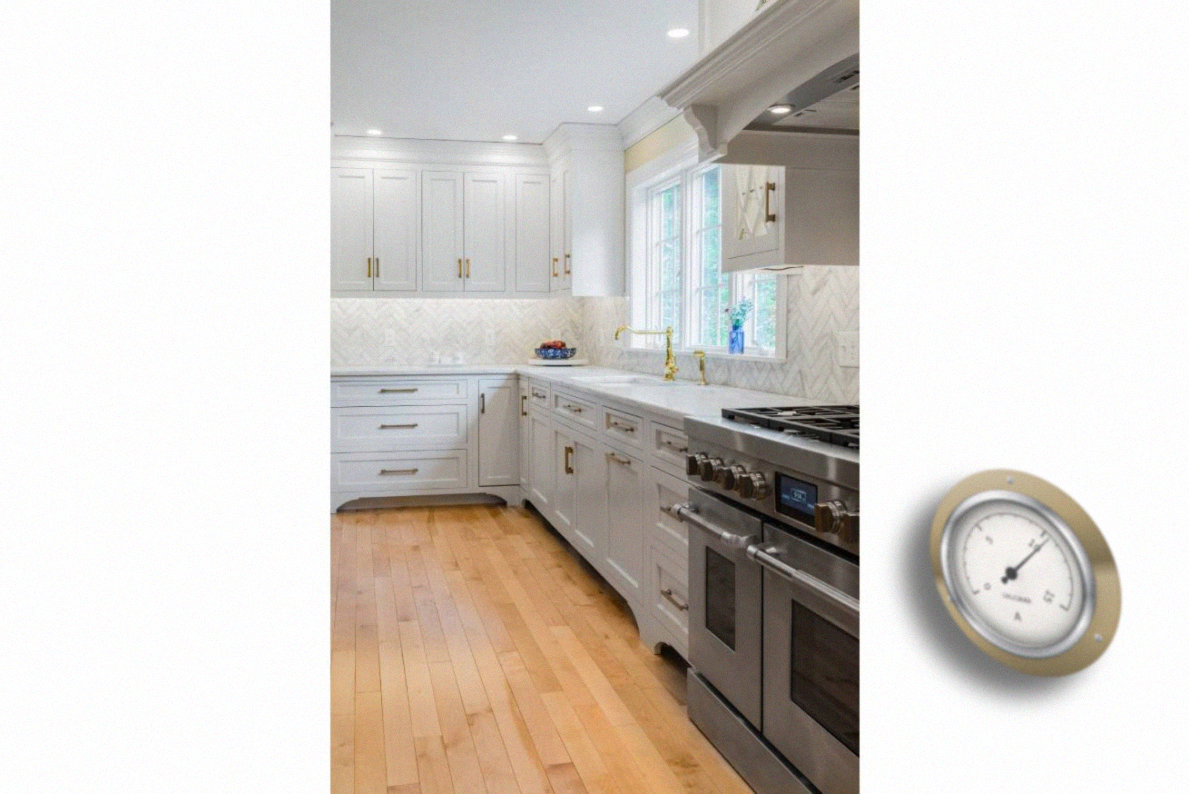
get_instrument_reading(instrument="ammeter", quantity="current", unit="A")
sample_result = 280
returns 10.5
